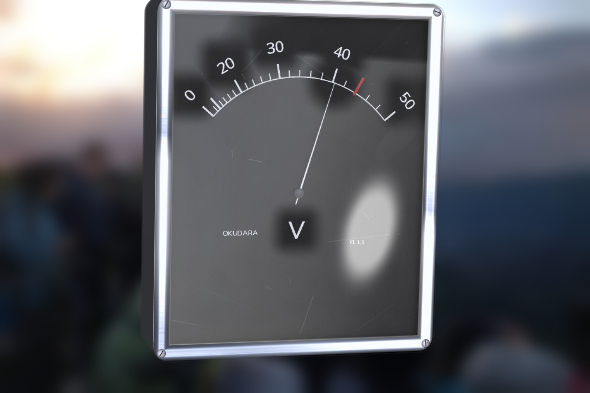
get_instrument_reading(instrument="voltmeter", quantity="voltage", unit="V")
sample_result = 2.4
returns 40
